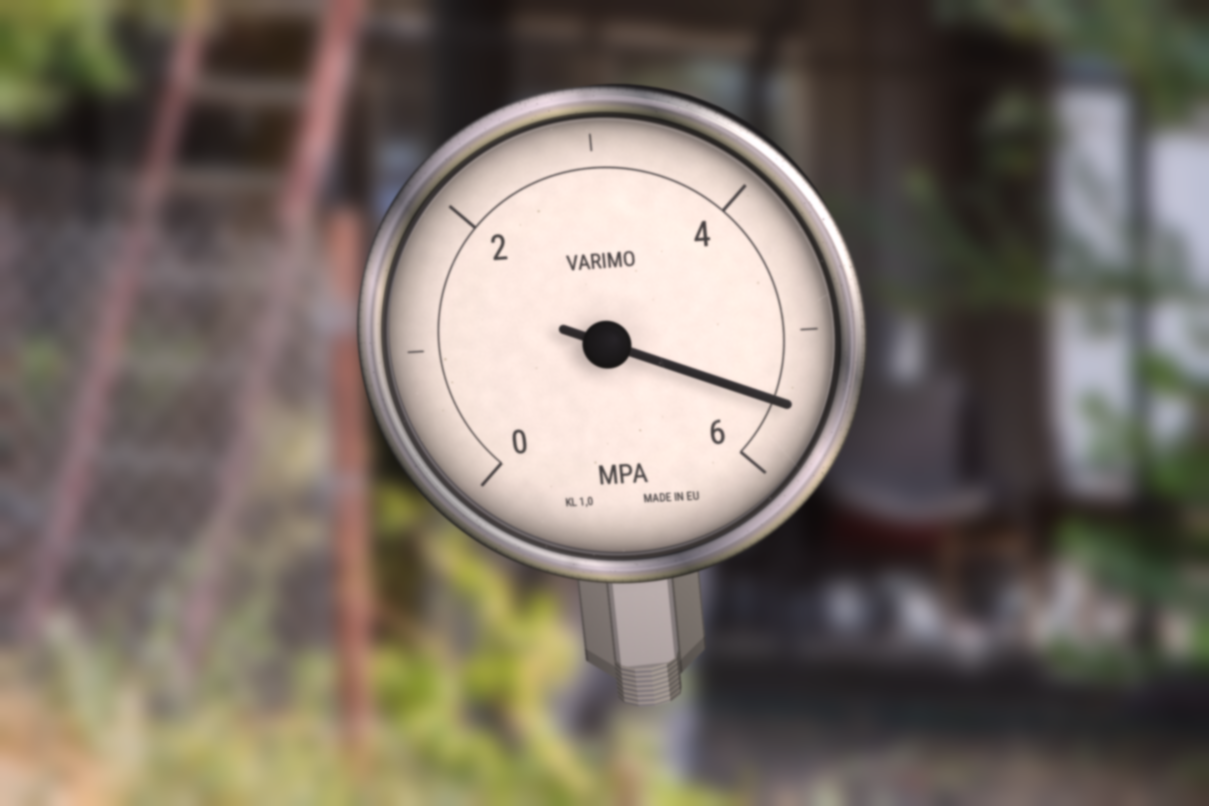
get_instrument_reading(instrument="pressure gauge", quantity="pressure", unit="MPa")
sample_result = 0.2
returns 5.5
